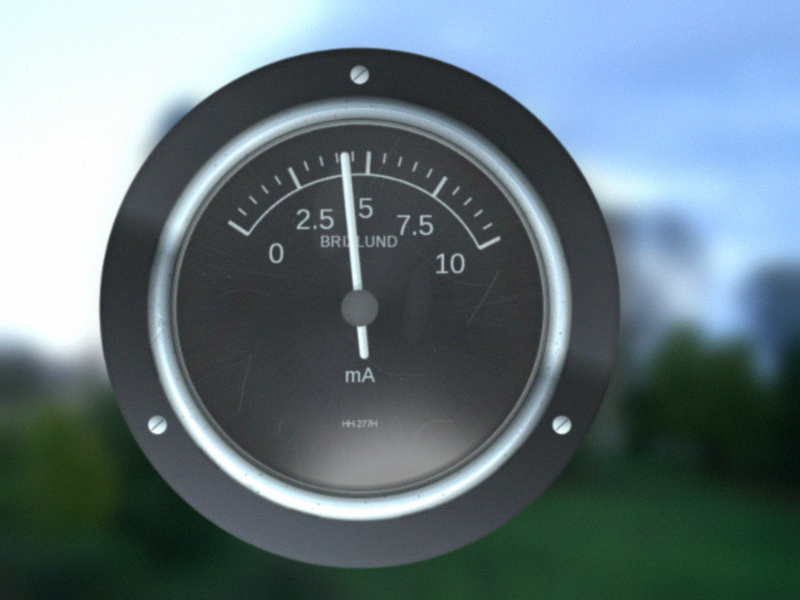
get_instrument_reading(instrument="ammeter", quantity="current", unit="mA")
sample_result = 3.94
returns 4.25
